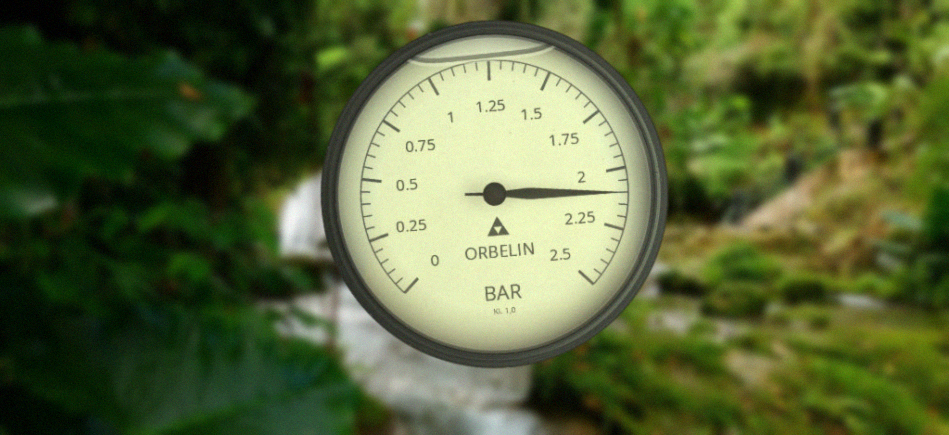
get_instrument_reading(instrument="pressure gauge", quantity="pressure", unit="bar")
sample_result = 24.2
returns 2.1
